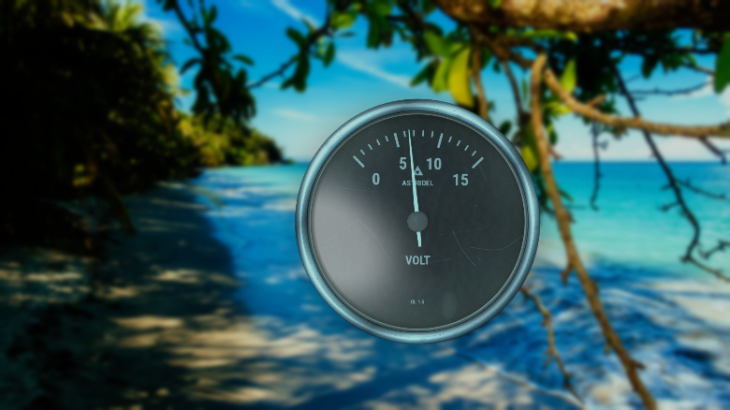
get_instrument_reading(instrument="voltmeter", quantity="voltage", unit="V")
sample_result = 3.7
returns 6.5
